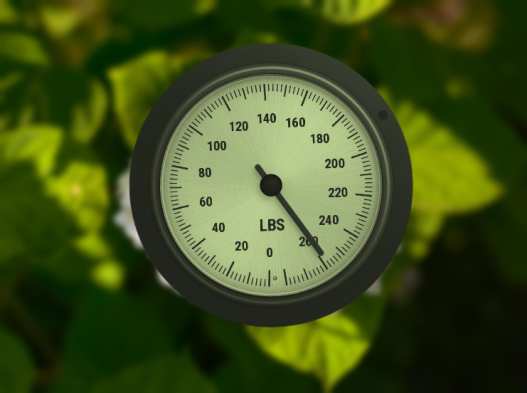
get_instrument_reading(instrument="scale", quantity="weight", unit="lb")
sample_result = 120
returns 258
